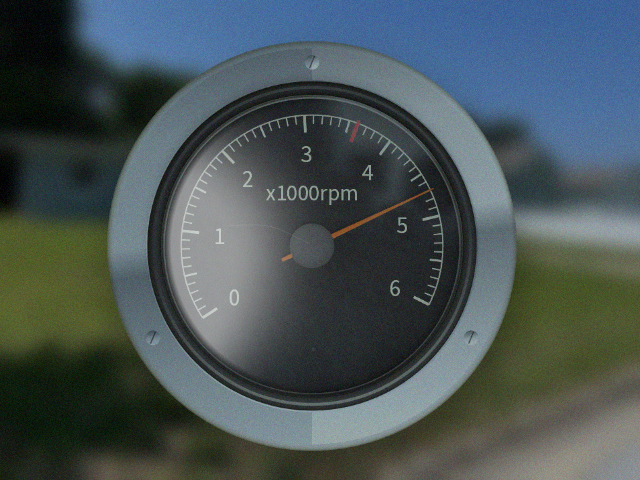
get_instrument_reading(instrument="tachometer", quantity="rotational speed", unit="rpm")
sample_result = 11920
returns 4700
